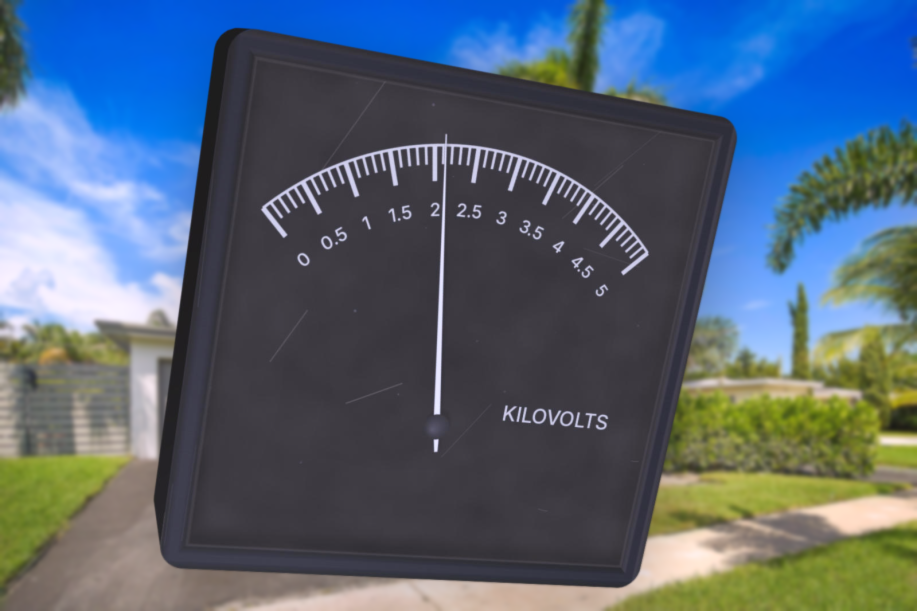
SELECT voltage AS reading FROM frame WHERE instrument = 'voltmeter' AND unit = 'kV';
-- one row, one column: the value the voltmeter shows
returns 2.1 kV
